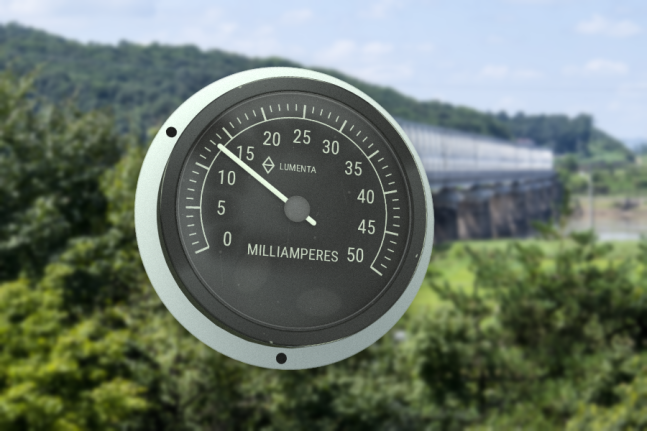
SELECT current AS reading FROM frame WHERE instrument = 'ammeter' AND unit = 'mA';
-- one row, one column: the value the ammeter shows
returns 13 mA
